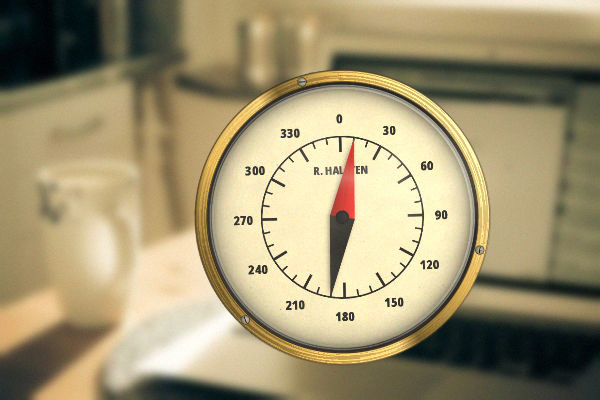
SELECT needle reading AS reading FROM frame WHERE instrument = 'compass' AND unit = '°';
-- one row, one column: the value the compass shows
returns 10 °
